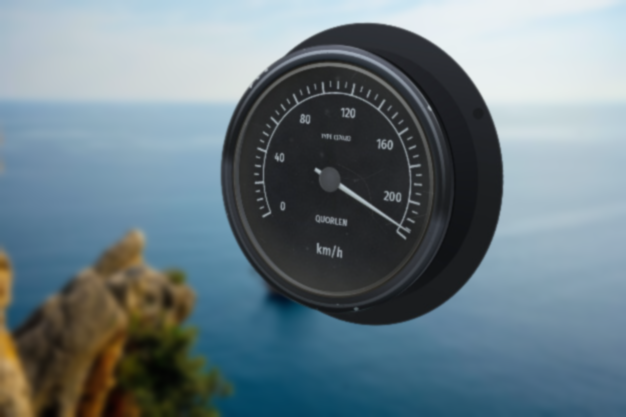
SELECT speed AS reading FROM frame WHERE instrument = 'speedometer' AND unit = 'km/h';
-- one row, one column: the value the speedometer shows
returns 215 km/h
